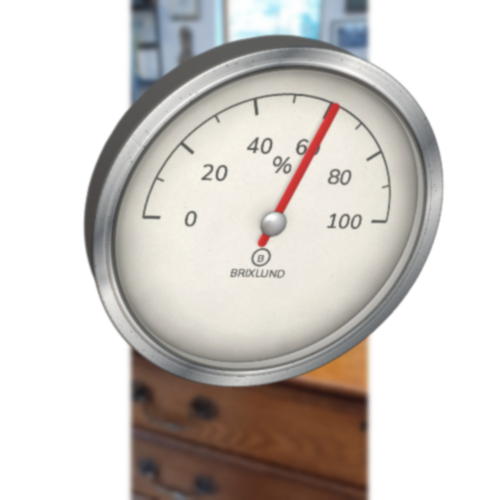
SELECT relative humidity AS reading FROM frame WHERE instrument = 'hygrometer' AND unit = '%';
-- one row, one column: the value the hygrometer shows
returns 60 %
